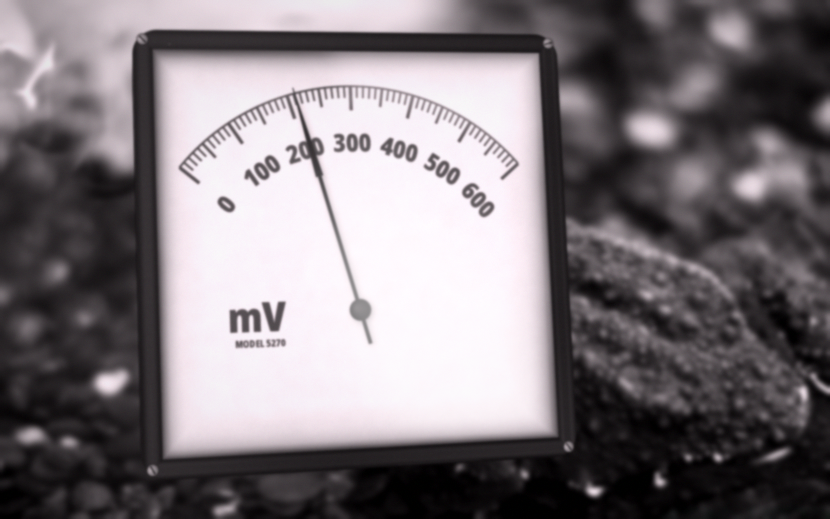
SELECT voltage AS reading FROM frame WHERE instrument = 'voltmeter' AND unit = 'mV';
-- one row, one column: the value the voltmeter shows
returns 210 mV
